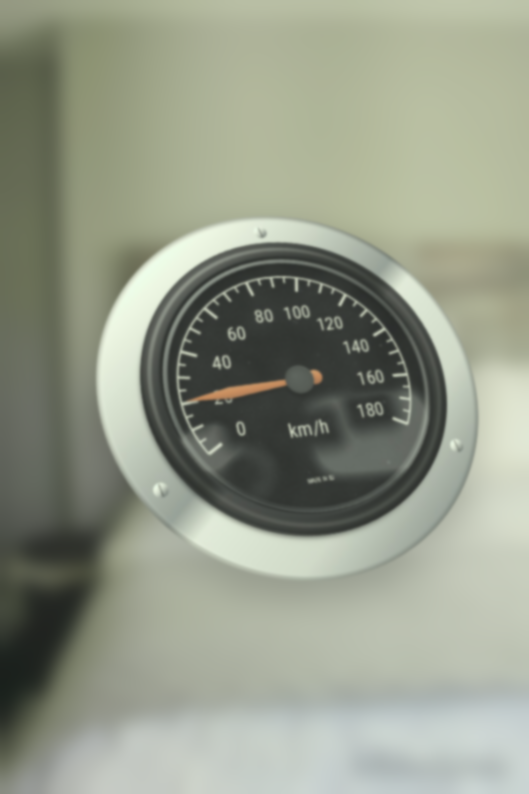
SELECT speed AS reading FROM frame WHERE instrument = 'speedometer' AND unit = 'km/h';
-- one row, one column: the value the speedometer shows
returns 20 km/h
